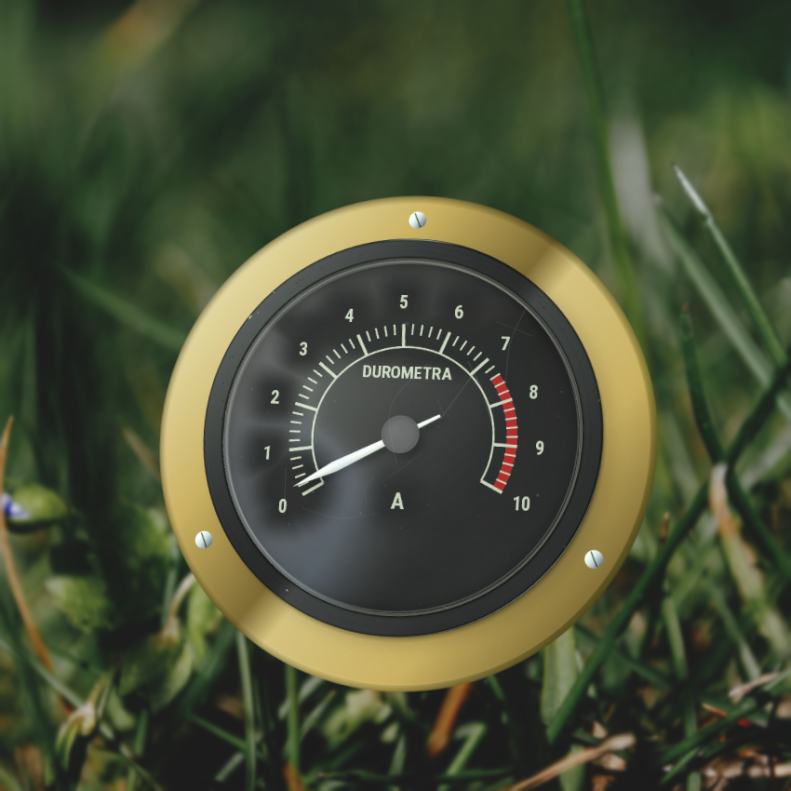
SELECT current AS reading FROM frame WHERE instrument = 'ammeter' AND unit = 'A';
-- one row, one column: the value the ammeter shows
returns 0.2 A
